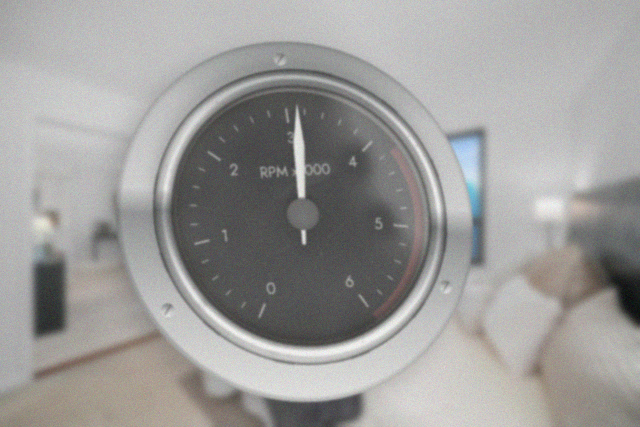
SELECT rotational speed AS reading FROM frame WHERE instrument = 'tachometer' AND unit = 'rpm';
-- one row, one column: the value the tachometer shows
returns 3100 rpm
